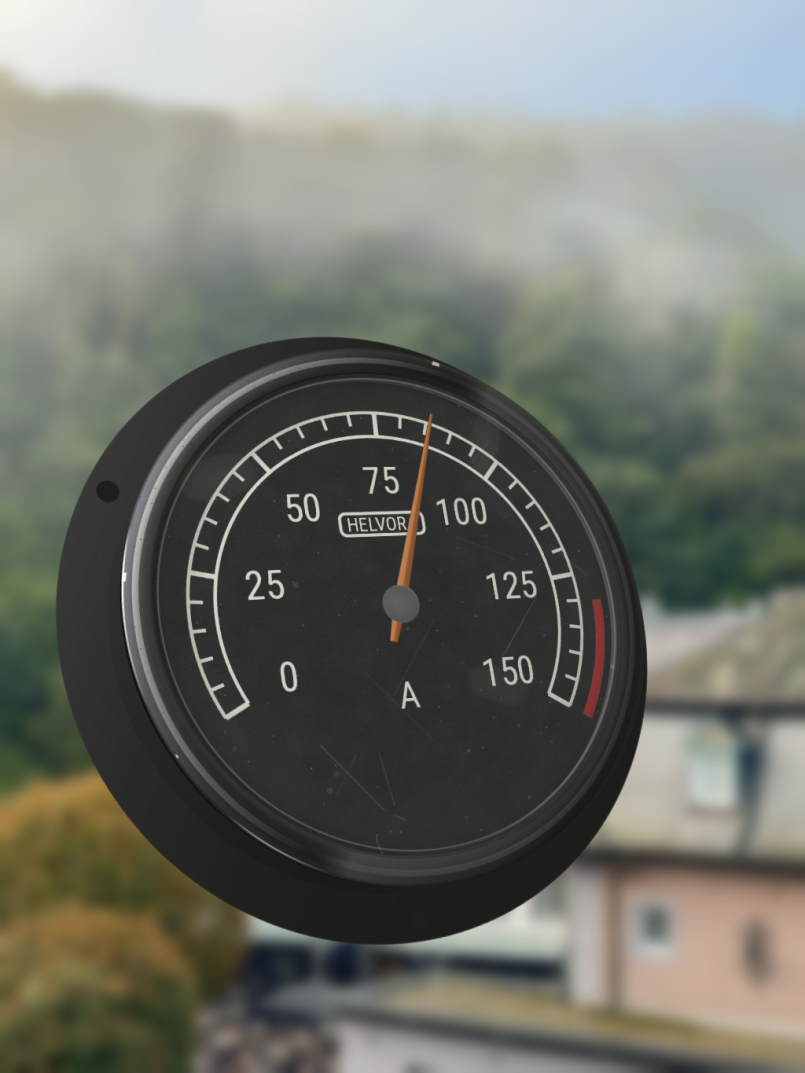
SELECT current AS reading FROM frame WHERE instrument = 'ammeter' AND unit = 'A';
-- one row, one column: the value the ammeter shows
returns 85 A
